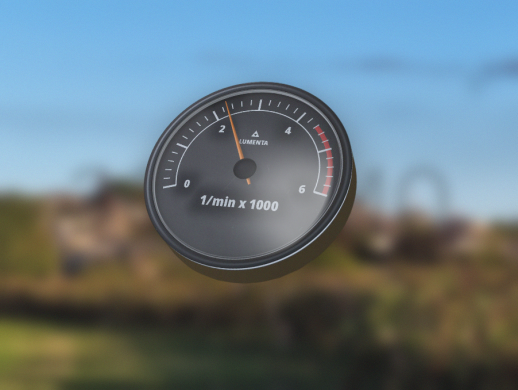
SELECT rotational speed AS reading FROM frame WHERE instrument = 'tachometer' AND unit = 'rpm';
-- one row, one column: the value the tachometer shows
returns 2300 rpm
